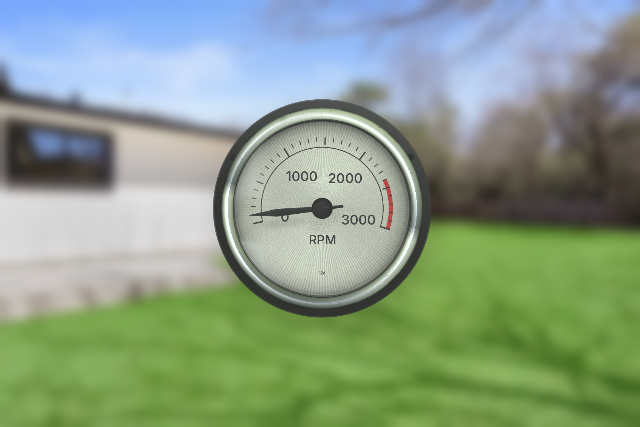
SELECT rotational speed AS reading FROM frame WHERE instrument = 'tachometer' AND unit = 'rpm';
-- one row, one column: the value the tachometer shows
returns 100 rpm
